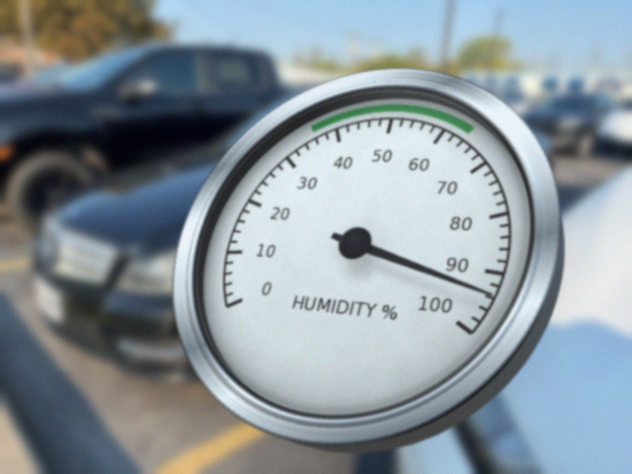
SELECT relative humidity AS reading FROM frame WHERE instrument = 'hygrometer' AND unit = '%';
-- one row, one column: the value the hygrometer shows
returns 94 %
